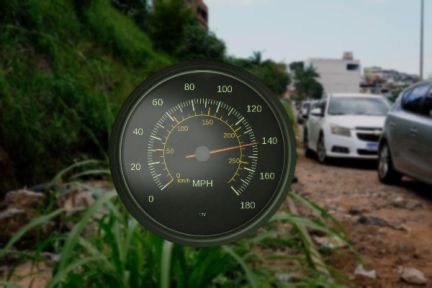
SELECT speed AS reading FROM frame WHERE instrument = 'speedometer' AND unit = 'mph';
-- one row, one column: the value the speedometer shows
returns 140 mph
